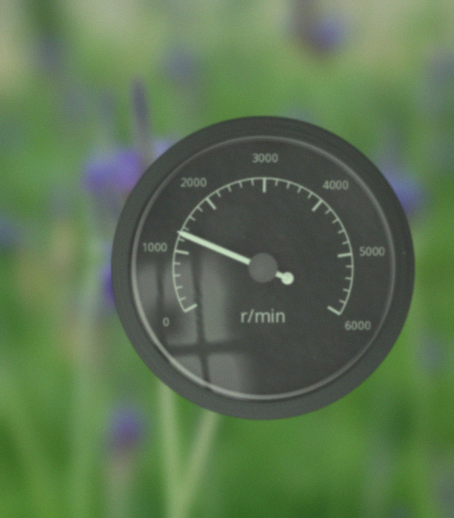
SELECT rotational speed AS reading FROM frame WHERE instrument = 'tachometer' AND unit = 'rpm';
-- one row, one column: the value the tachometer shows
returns 1300 rpm
